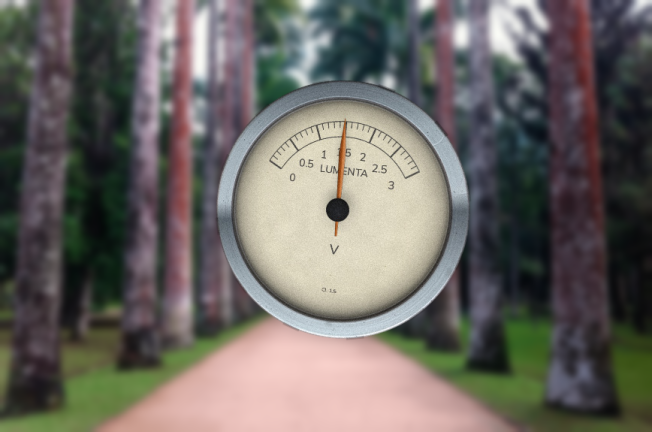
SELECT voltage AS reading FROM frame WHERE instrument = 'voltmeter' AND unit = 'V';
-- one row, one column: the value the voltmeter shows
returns 1.5 V
